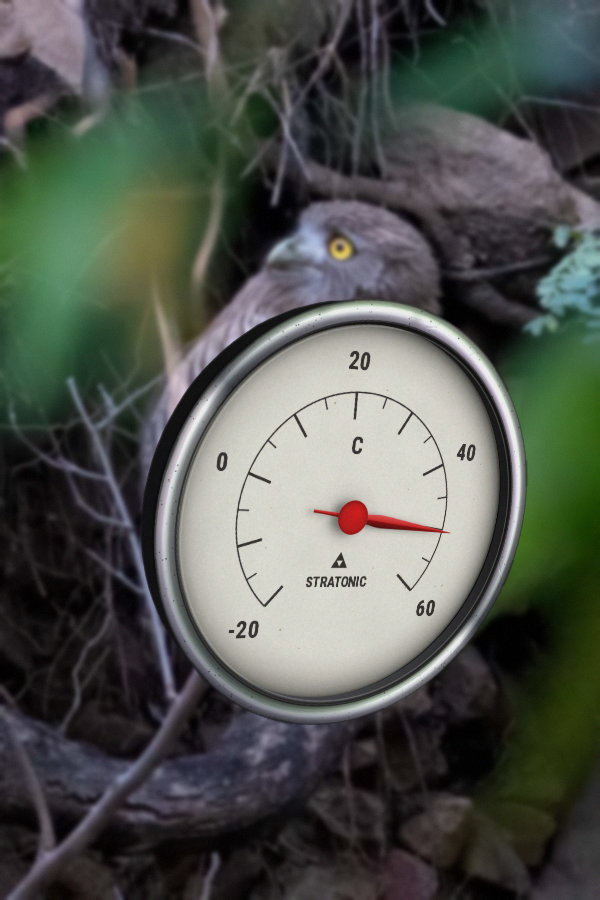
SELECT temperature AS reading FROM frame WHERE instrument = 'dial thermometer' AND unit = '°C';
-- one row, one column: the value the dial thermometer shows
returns 50 °C
